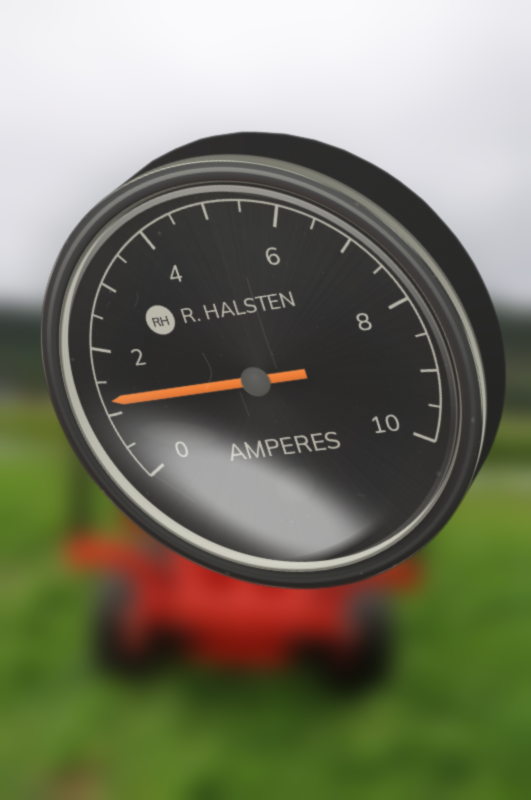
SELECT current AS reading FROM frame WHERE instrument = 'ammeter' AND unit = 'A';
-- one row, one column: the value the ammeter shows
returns 1.25 A
